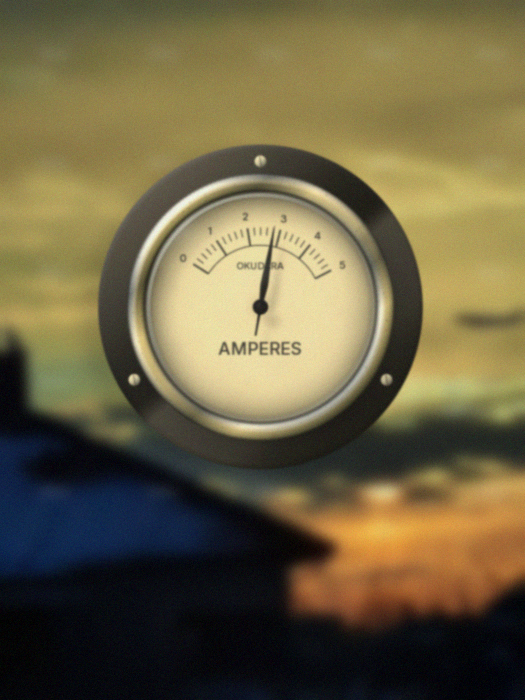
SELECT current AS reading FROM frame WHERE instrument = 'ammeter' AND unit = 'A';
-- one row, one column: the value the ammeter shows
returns 2.8 A
